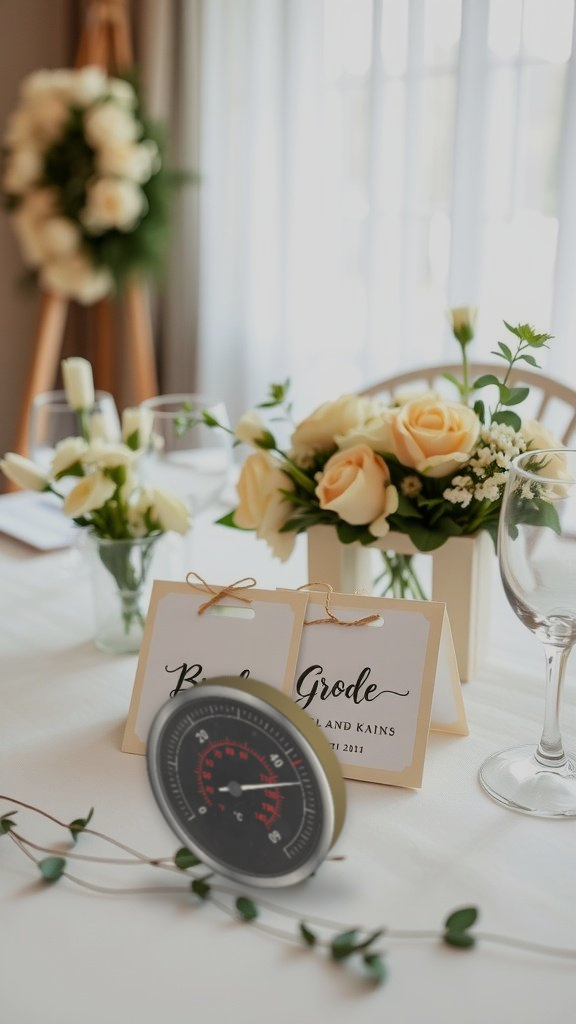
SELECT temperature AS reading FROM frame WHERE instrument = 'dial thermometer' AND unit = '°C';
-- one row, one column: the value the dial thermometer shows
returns 45 °C
